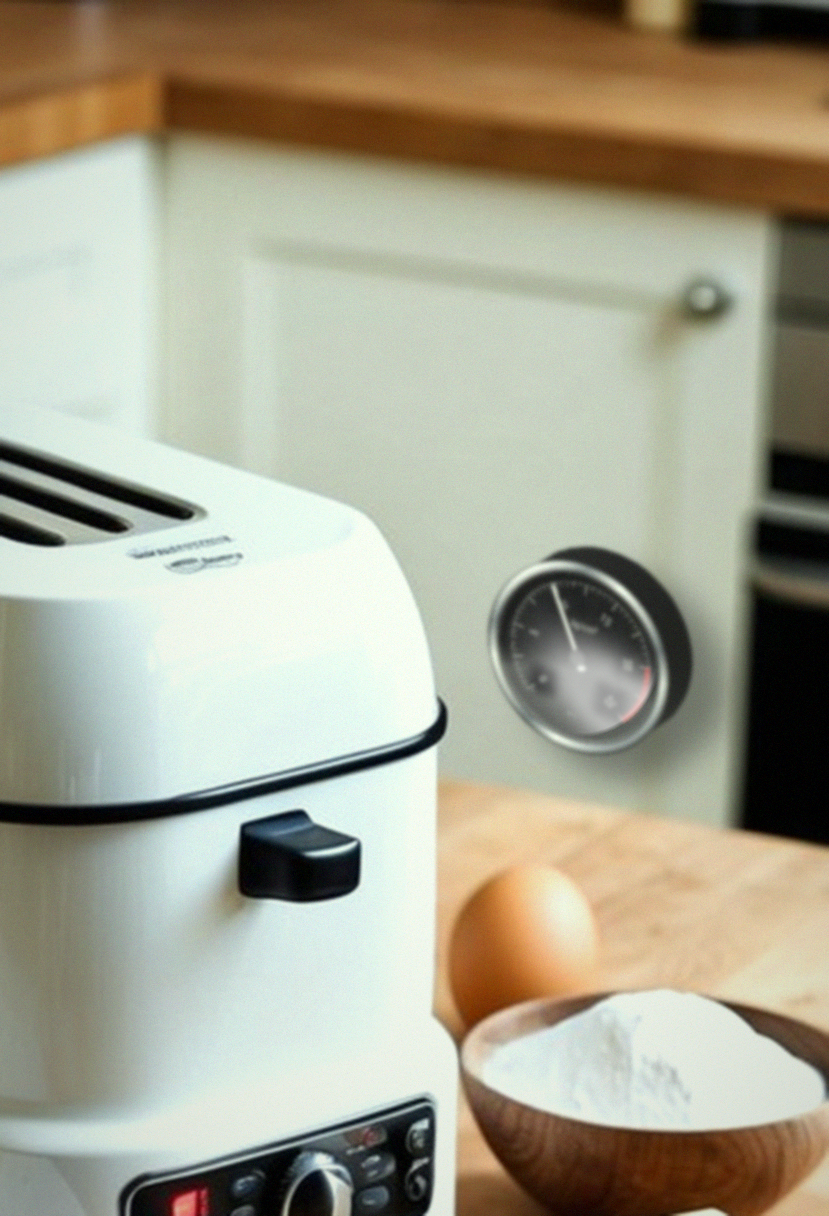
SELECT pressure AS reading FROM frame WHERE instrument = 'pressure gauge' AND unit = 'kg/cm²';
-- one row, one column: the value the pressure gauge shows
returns 10 kg/cm²
